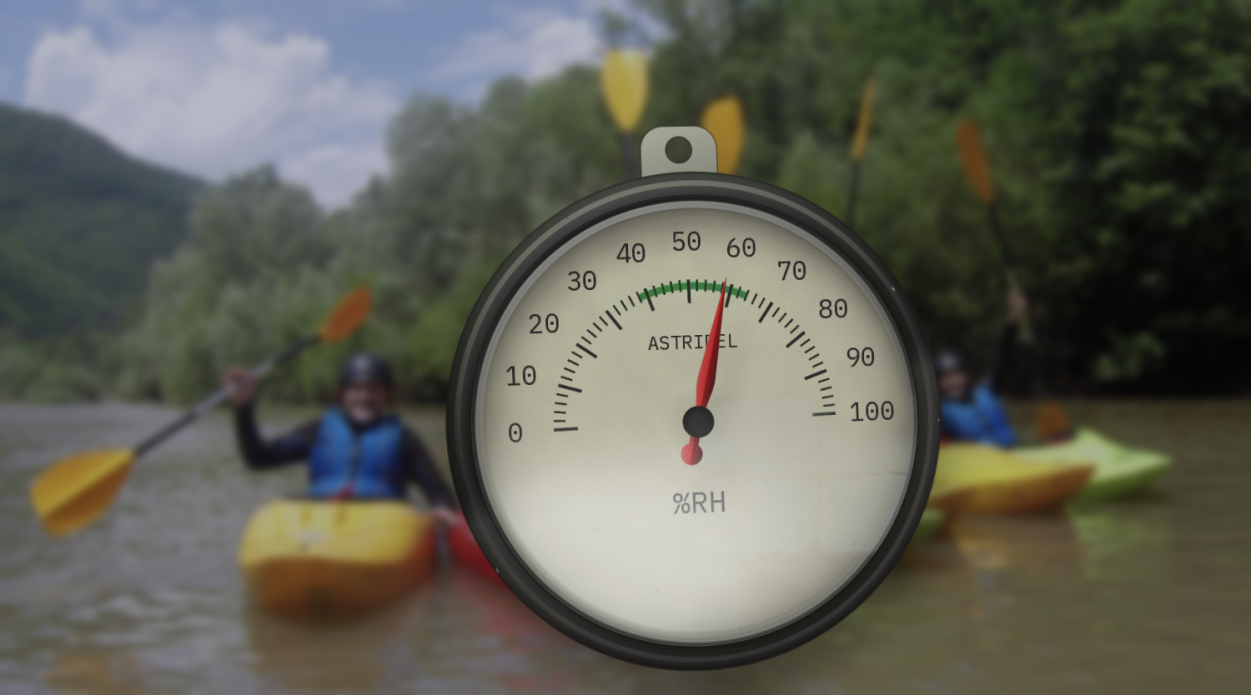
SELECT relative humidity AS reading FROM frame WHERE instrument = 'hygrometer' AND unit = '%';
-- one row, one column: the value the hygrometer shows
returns 58 %
